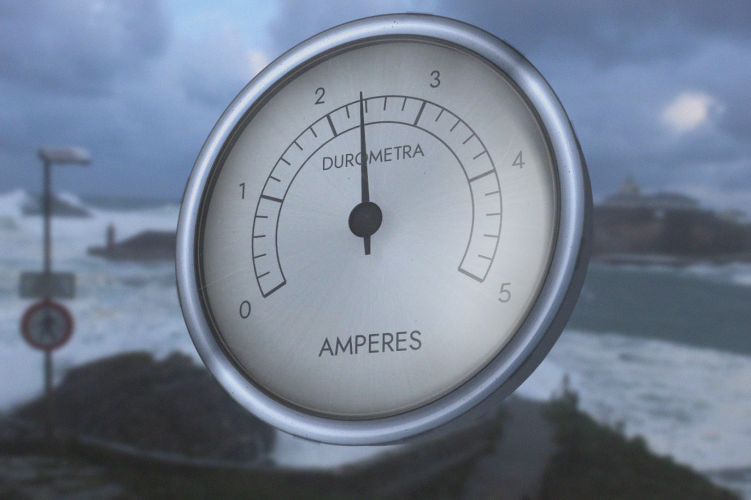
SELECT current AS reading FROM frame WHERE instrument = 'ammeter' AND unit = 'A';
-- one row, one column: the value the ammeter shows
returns 2.4 A
